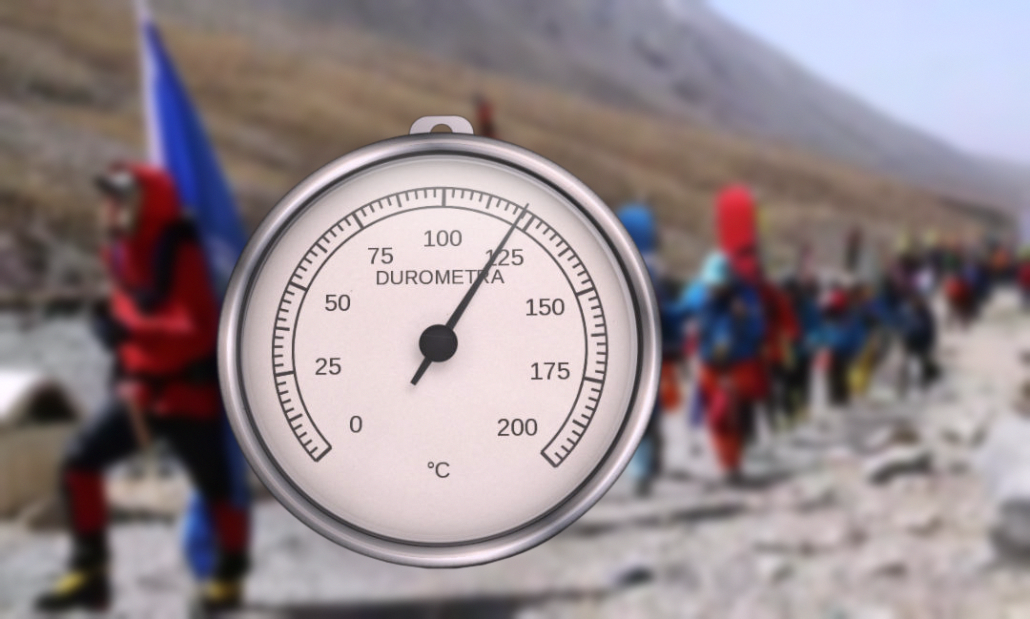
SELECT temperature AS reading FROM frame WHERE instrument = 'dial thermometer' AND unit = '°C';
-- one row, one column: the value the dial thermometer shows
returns 122.5 °C
